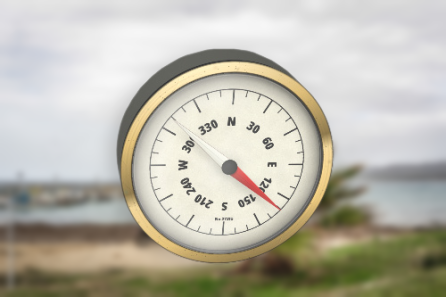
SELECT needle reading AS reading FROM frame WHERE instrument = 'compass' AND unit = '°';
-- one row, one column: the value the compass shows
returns 130 °
